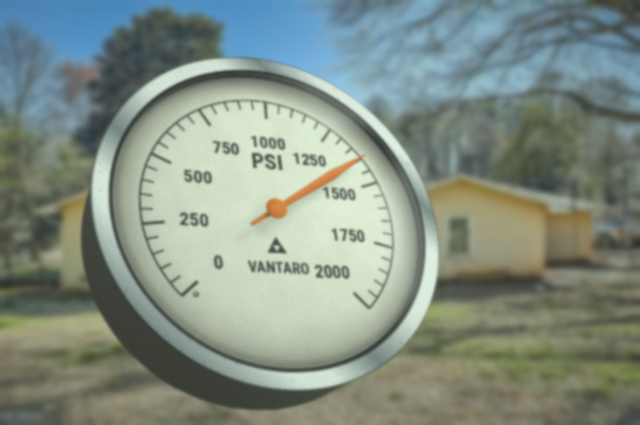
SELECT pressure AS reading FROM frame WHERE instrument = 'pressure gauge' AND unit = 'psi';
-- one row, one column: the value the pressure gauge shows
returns 1400 psi
